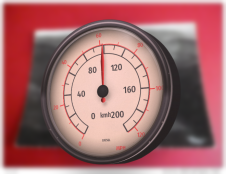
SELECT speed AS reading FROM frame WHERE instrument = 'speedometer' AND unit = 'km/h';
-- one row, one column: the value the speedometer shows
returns 100 km/h
